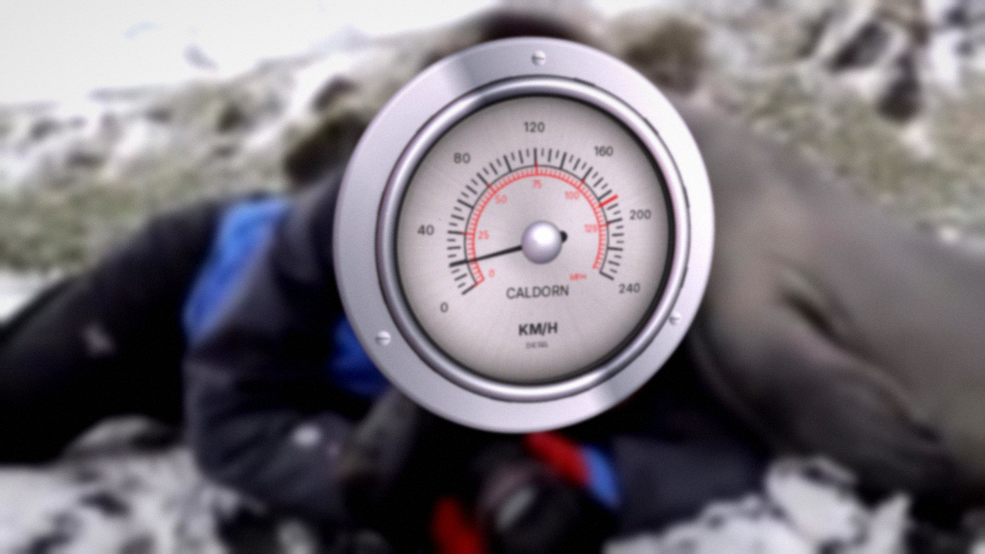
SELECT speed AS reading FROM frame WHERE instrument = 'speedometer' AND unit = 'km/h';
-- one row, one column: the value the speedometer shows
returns 20 km/h
